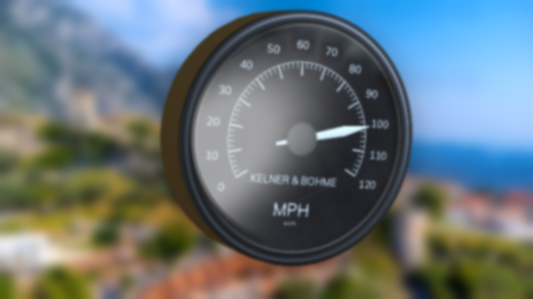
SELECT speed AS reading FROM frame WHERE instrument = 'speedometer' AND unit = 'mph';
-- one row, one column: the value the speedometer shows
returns 100 mph
